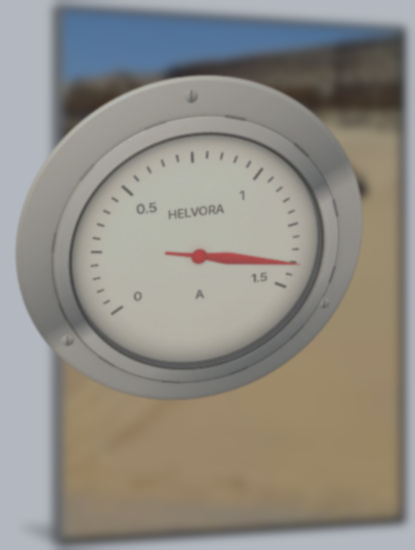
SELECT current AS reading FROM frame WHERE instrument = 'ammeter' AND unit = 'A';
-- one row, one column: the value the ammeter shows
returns 1.4 A
